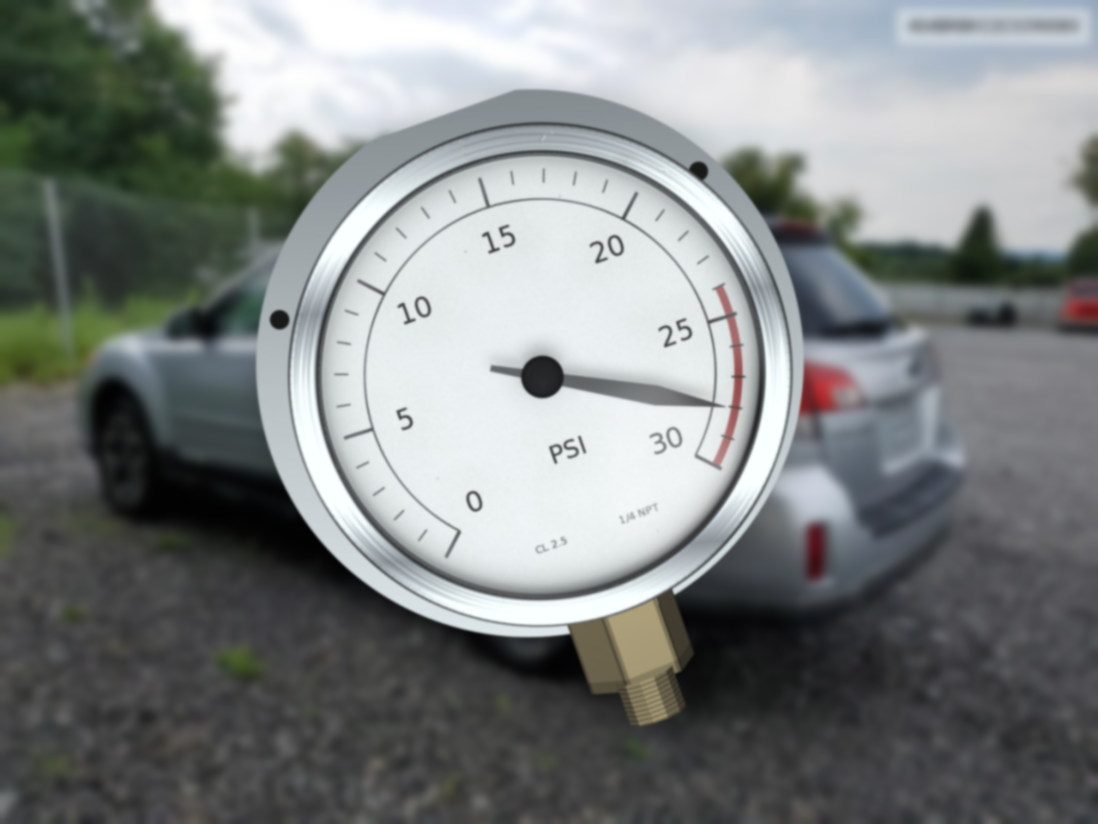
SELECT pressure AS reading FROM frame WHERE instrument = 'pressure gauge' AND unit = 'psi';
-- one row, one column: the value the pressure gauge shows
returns 28 psi
